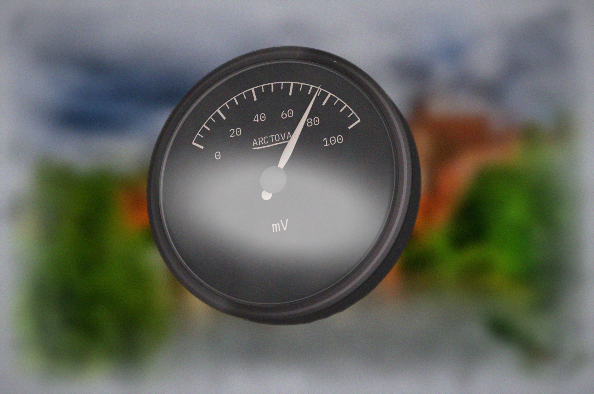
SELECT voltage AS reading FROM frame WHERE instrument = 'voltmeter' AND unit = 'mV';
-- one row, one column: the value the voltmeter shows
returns 75 mV
